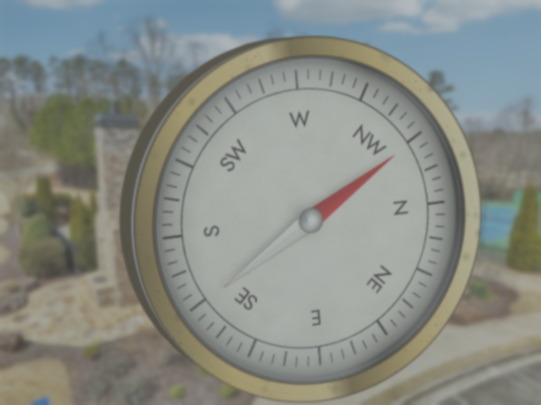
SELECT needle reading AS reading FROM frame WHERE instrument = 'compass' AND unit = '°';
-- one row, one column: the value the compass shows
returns 330 °
